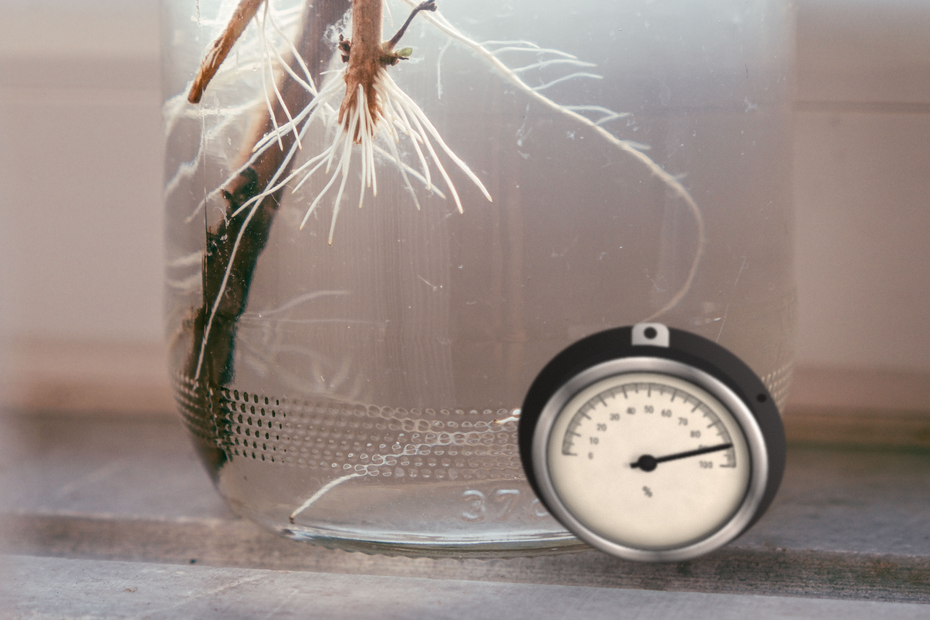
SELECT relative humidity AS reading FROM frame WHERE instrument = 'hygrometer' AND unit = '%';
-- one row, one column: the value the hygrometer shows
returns 90 %
